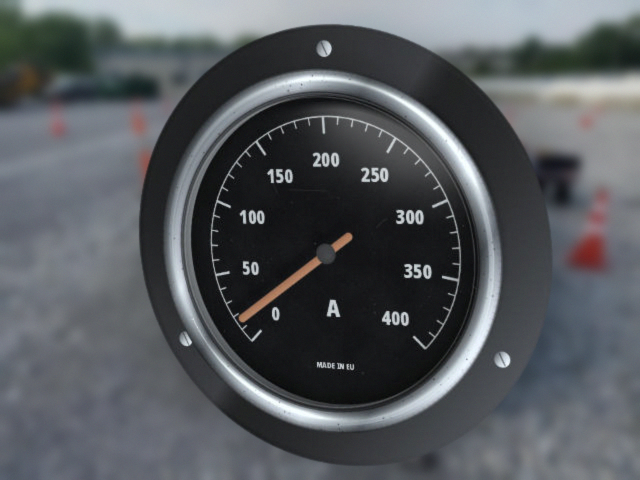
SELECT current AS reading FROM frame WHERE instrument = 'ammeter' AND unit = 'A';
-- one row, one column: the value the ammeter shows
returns 15 A
